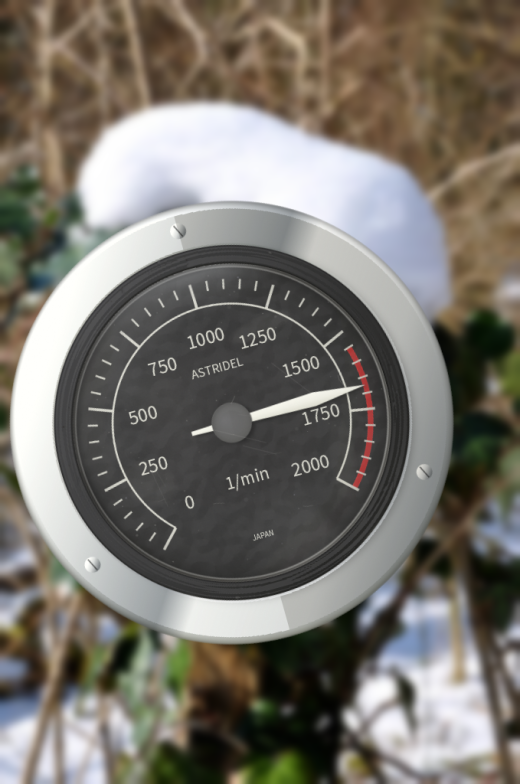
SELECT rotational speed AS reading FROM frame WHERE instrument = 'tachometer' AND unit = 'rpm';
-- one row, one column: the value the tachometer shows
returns 1675 rpm
